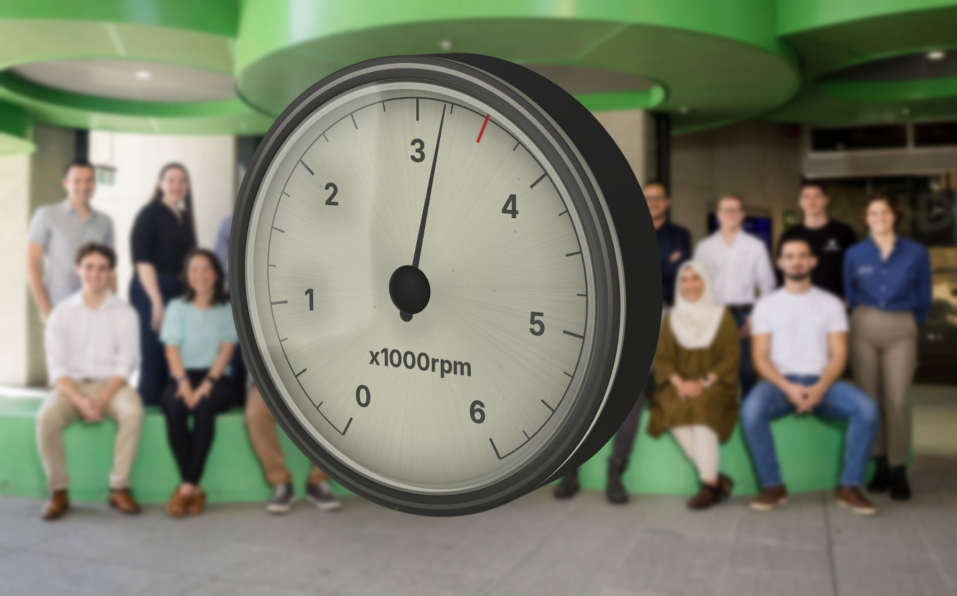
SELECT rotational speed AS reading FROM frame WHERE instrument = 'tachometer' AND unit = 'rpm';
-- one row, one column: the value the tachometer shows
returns 3250 rpm
